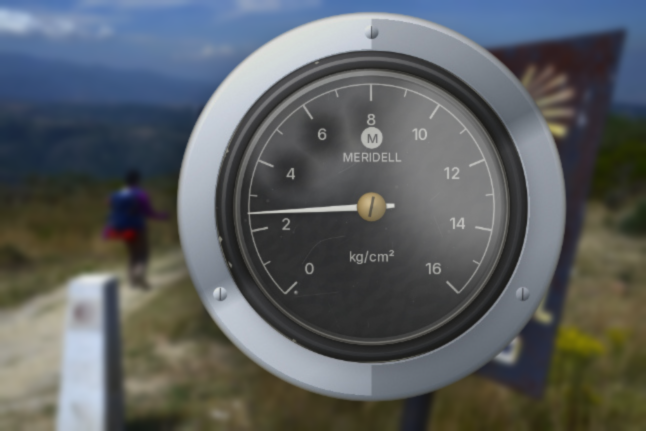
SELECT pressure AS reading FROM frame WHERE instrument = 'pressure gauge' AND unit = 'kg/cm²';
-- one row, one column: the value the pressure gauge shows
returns 2.5 kg/cm²
